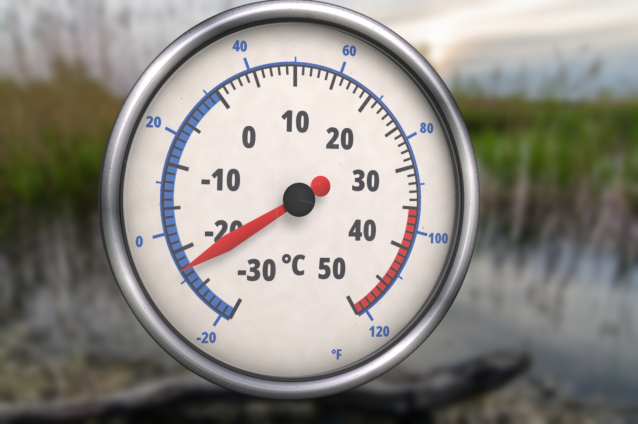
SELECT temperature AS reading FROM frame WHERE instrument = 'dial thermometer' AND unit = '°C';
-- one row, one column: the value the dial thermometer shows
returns -22 °C
